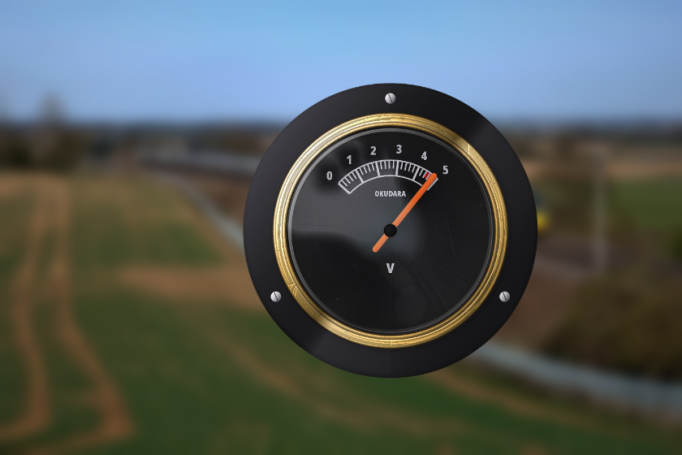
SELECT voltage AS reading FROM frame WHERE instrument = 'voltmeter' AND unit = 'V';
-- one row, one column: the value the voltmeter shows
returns 4.8 V
